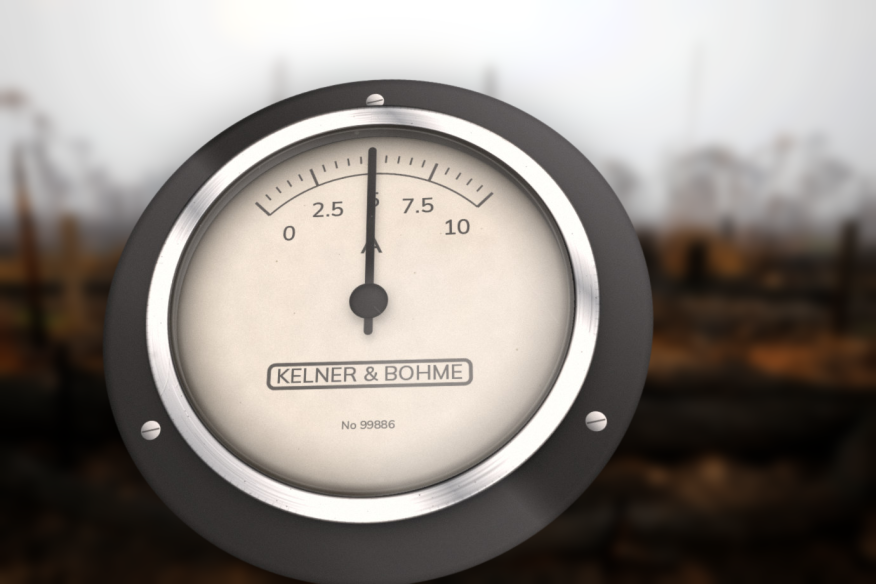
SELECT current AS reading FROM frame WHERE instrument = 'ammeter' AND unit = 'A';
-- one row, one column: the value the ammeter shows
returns 5 A
